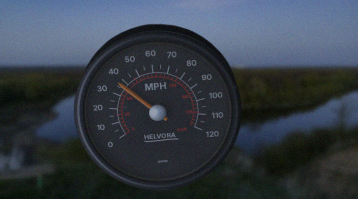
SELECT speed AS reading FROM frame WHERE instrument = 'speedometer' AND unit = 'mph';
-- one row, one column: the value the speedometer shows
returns 37.5 mph
